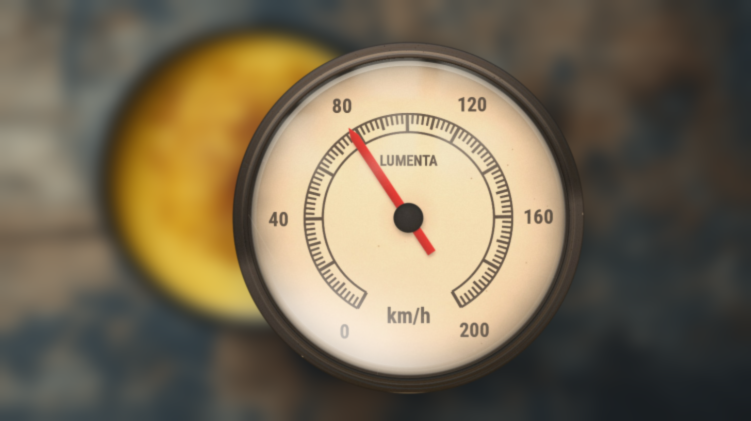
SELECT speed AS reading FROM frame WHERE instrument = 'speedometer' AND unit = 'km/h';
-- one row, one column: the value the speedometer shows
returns 78 km/h
